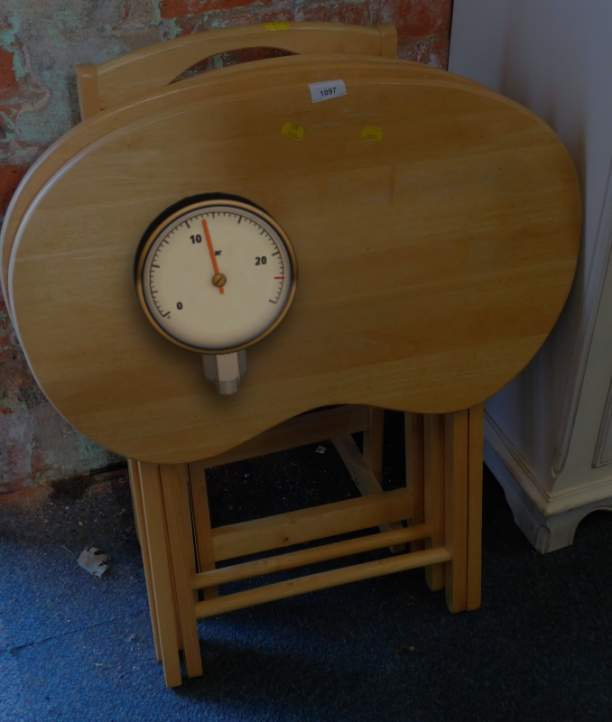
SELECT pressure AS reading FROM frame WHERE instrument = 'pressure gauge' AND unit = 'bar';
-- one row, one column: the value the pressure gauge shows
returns 11.5 bar
